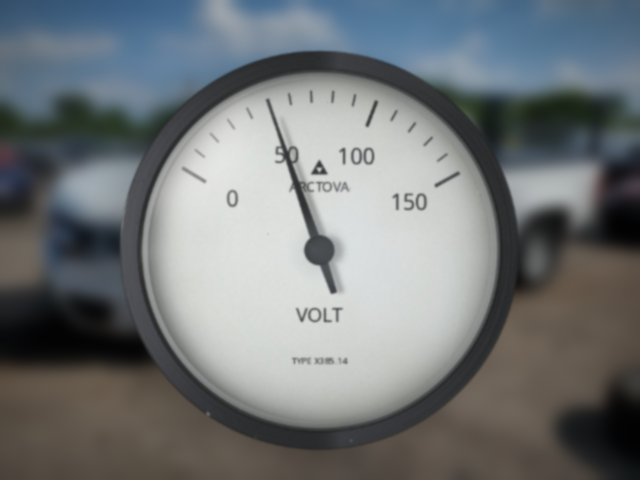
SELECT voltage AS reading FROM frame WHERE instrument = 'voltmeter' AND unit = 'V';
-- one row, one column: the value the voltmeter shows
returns 50 V
